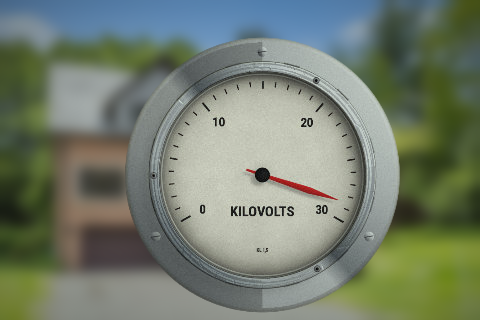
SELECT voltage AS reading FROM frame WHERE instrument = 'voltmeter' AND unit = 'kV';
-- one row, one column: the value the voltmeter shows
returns 28.5 kV
